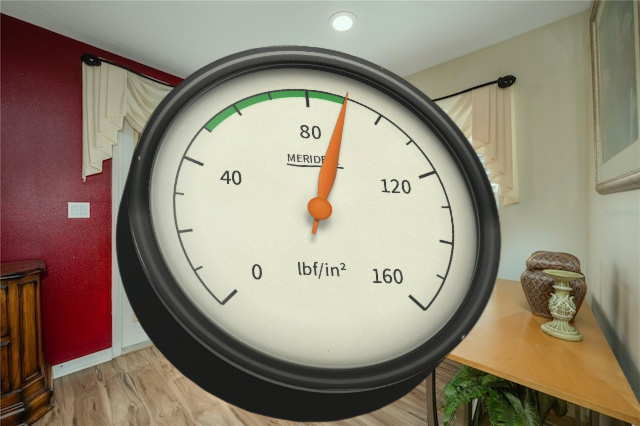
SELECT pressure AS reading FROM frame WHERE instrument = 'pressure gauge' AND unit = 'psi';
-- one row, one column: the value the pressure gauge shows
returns 90 psi
